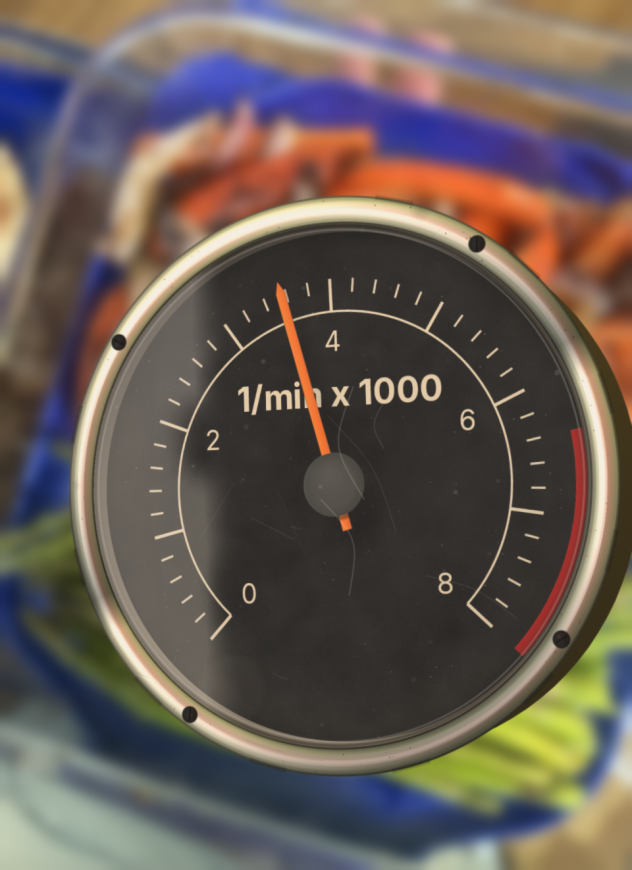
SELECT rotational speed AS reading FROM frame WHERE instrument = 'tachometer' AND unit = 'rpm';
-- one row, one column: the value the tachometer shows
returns 3600 rpm
